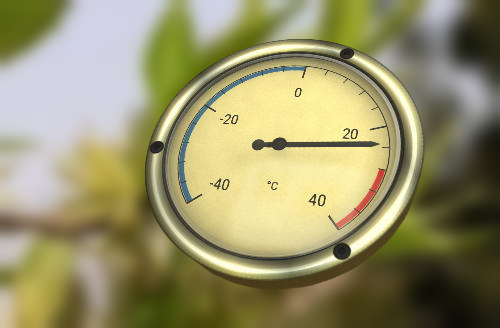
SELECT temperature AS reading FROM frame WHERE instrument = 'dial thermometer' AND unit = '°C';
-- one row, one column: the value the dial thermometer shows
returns 24 °C
